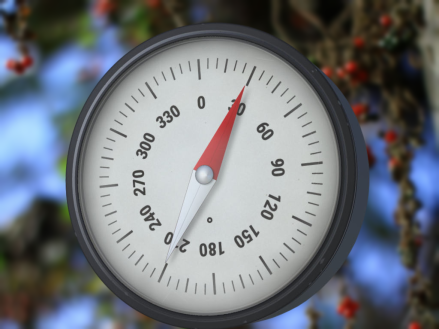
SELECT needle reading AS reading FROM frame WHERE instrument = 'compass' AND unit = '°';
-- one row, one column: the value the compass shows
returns 30 °
